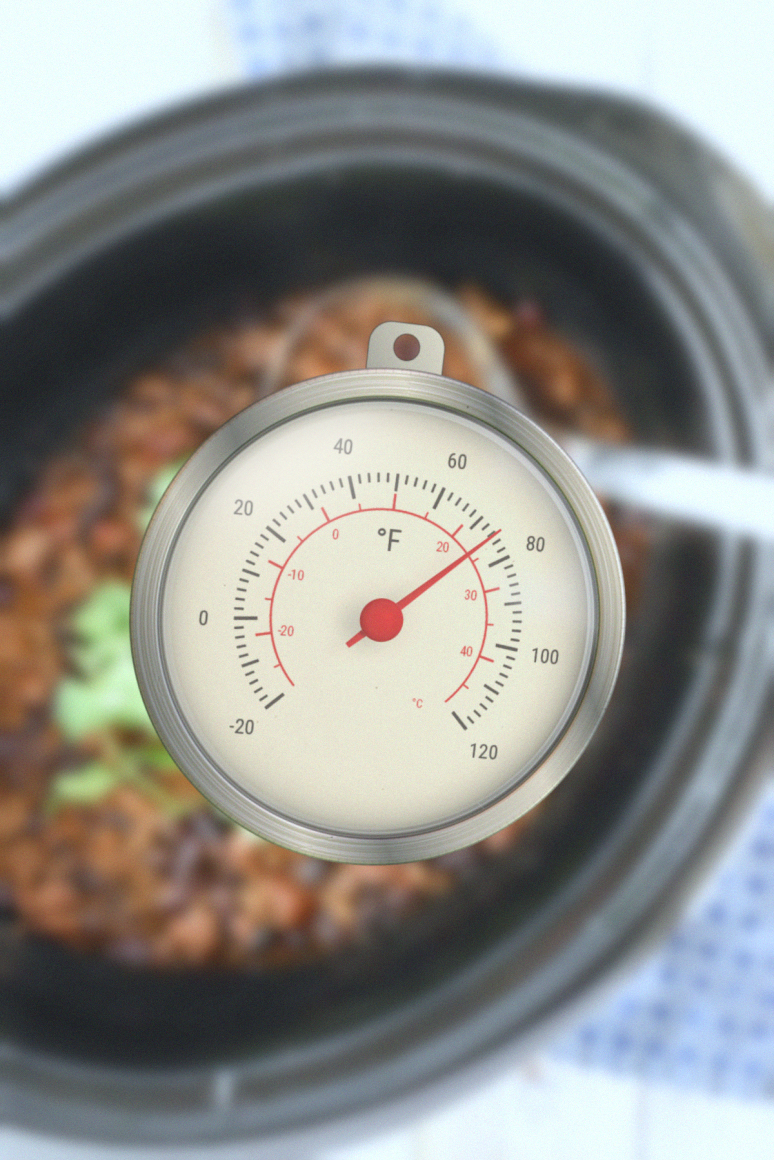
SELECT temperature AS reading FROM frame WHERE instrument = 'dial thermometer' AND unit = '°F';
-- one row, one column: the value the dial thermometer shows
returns 74 °F
